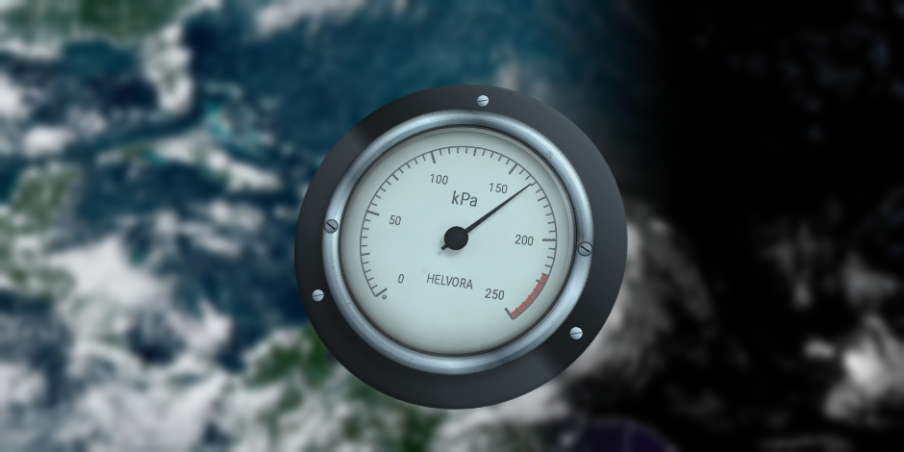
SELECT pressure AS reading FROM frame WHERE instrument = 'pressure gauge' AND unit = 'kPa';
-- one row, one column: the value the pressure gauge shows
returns 165 kPa
